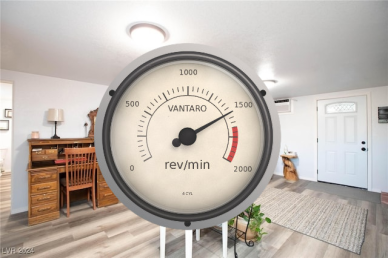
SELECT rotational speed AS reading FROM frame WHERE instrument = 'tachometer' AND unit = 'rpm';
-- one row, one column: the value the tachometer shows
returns 1500 rpm
